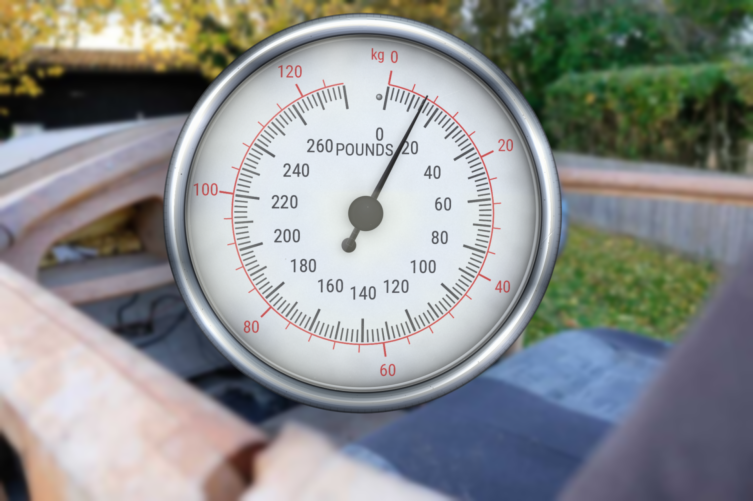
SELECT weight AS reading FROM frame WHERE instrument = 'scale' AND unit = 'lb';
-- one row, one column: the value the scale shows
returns 14 lb
